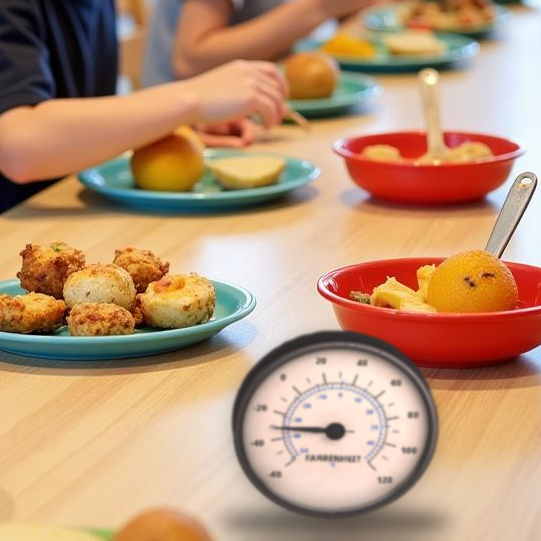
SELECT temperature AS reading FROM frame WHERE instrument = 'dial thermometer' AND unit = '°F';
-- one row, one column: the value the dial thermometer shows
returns -30 °F
